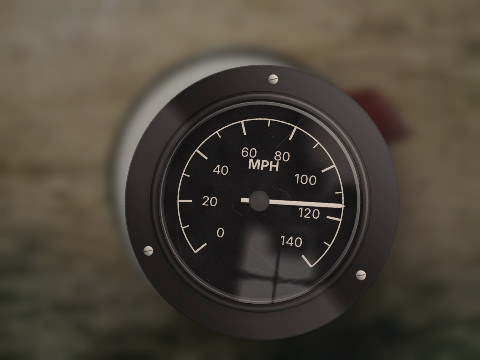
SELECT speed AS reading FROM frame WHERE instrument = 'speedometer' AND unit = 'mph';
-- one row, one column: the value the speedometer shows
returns 115 mph
